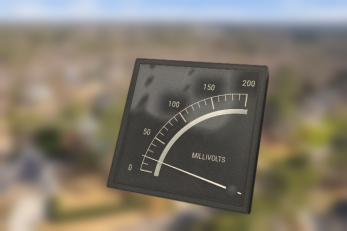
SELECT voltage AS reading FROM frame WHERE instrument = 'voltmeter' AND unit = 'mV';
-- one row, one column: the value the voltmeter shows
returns 20 mV
